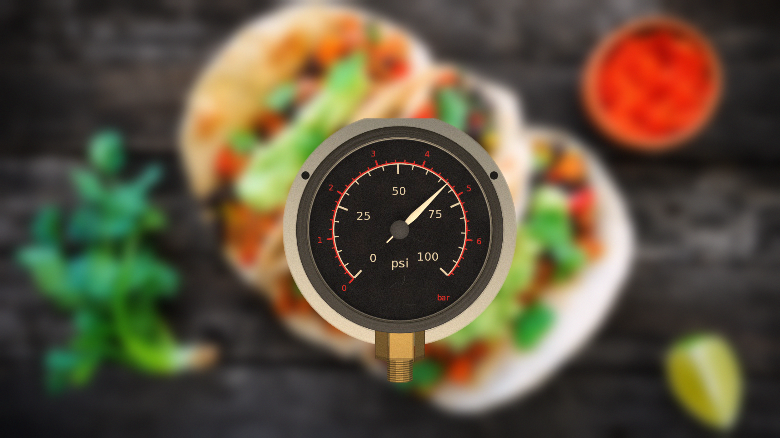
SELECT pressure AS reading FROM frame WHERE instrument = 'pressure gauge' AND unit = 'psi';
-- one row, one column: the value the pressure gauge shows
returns 67.5 psi
